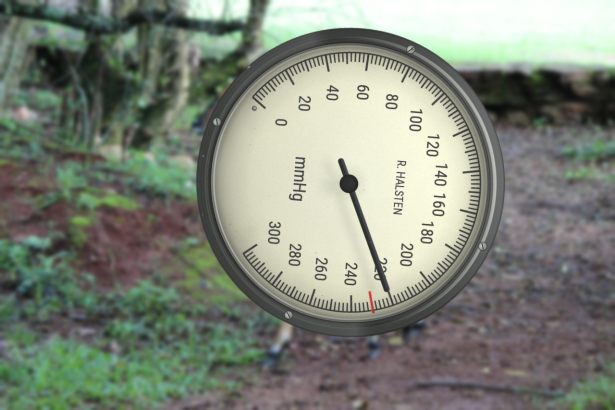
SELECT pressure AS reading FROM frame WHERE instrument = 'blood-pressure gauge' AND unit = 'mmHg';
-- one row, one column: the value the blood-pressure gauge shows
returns 220 mmHg
